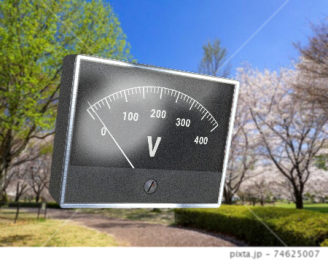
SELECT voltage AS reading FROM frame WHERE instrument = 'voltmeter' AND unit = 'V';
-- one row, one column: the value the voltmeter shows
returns 10 V
